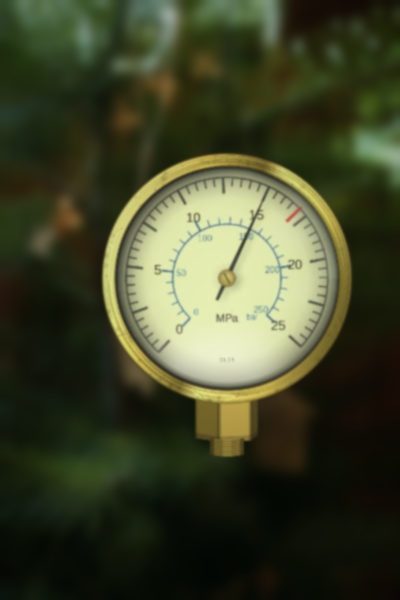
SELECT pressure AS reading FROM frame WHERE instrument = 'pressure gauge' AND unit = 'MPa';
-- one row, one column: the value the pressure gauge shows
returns 15 MPa
